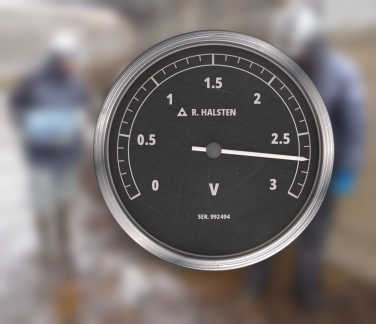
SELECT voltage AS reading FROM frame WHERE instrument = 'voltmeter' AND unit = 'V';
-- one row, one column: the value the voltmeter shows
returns 2.7 V
